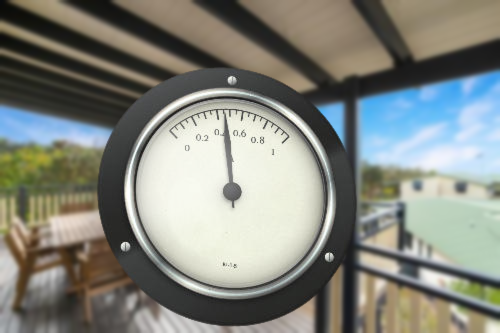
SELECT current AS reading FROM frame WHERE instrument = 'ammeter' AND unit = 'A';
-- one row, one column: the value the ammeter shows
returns 0.45 A
